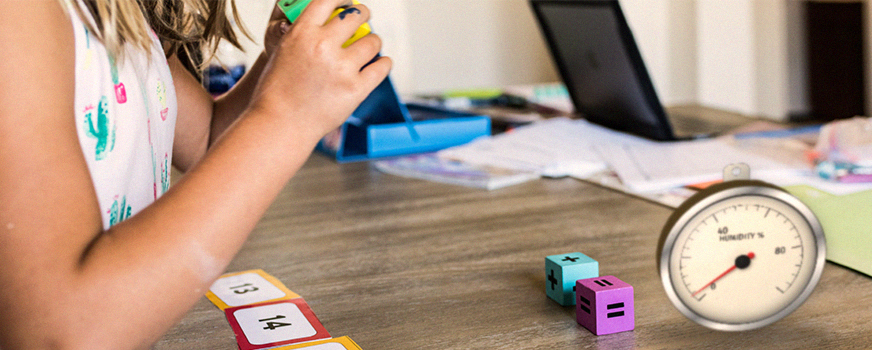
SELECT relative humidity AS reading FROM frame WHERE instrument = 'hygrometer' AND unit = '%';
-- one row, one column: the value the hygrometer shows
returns 4 %
